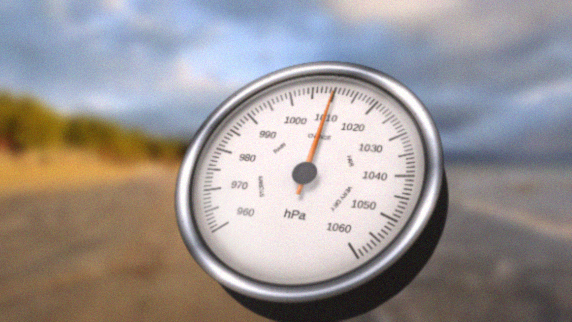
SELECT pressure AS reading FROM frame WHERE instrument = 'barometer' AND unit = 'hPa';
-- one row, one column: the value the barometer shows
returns 1010 hPa
